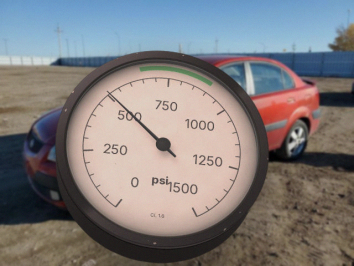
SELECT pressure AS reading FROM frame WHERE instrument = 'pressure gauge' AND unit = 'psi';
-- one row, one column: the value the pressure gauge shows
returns 500 psi
